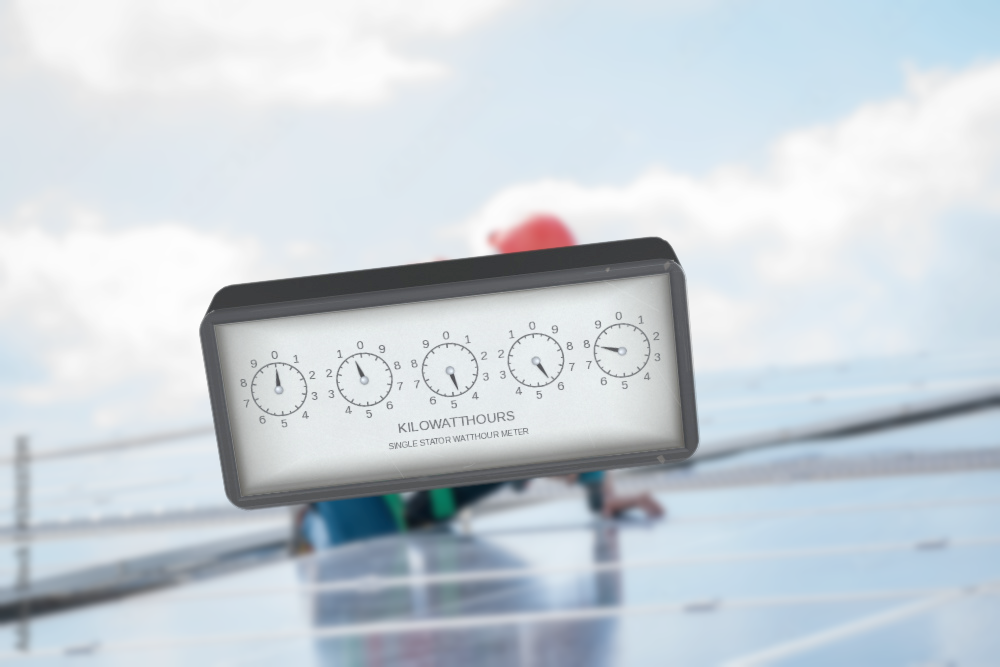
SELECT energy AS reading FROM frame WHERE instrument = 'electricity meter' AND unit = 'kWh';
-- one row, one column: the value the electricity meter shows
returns 458 kWh
